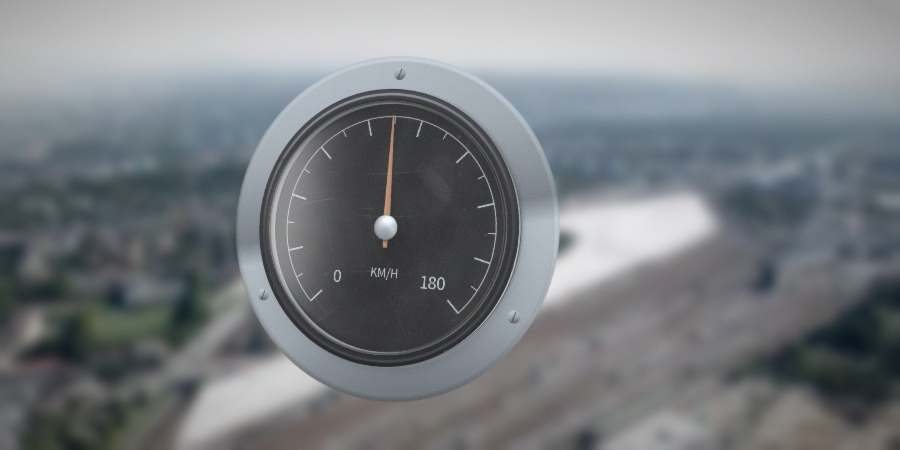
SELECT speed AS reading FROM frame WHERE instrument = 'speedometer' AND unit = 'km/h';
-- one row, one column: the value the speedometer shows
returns 90 km/h
